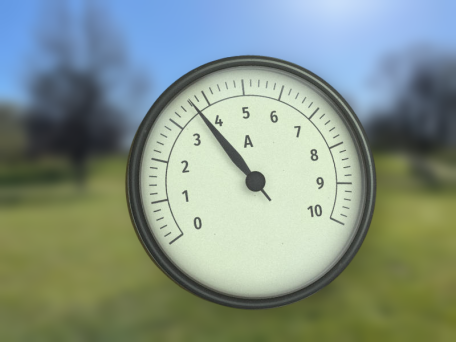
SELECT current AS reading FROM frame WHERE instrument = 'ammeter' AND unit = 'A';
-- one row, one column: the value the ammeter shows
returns 3.6 A
